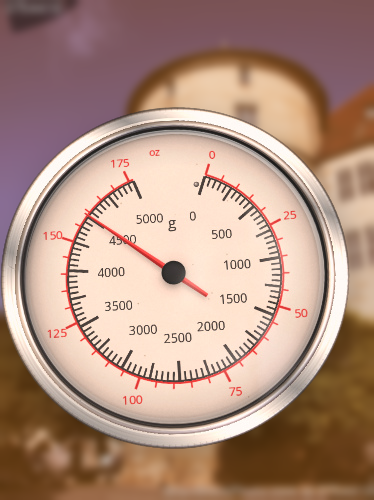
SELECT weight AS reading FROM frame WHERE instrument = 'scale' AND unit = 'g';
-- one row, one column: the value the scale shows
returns 4500 g
